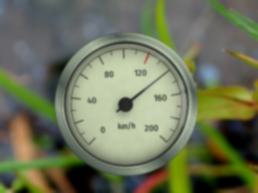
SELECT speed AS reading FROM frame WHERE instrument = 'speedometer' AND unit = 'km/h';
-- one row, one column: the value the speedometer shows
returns 140 km/h
